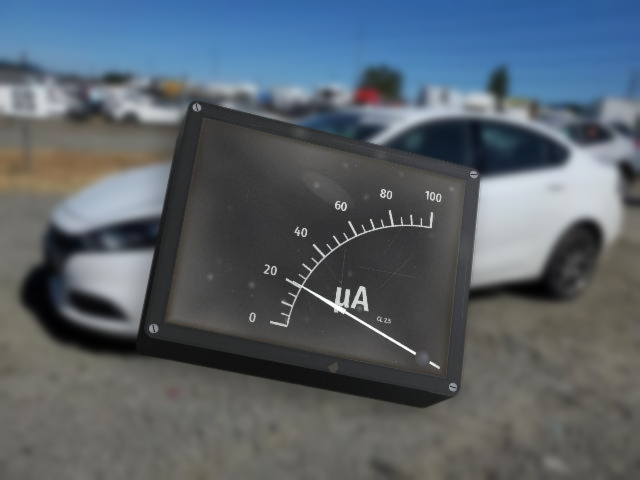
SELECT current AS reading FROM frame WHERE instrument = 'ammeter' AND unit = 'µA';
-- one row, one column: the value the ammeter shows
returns 20 µA
